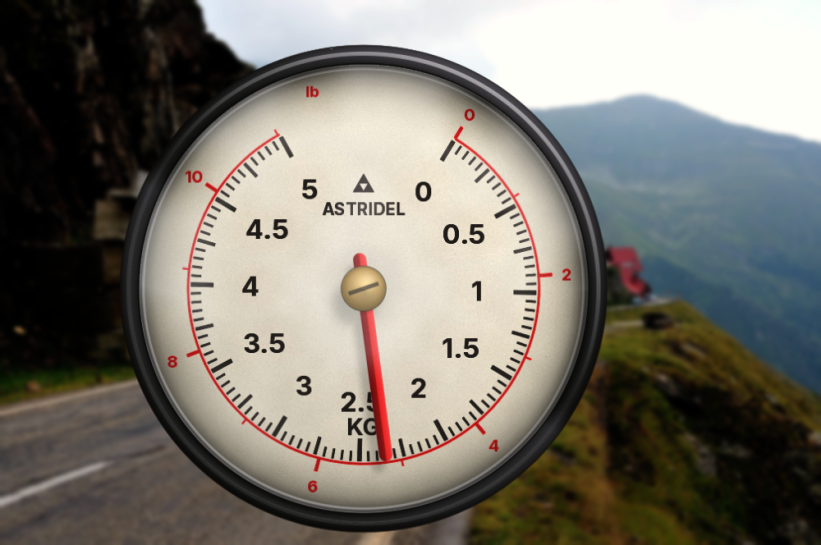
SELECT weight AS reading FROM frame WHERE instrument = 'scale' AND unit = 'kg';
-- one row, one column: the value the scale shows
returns 2.35 kg
